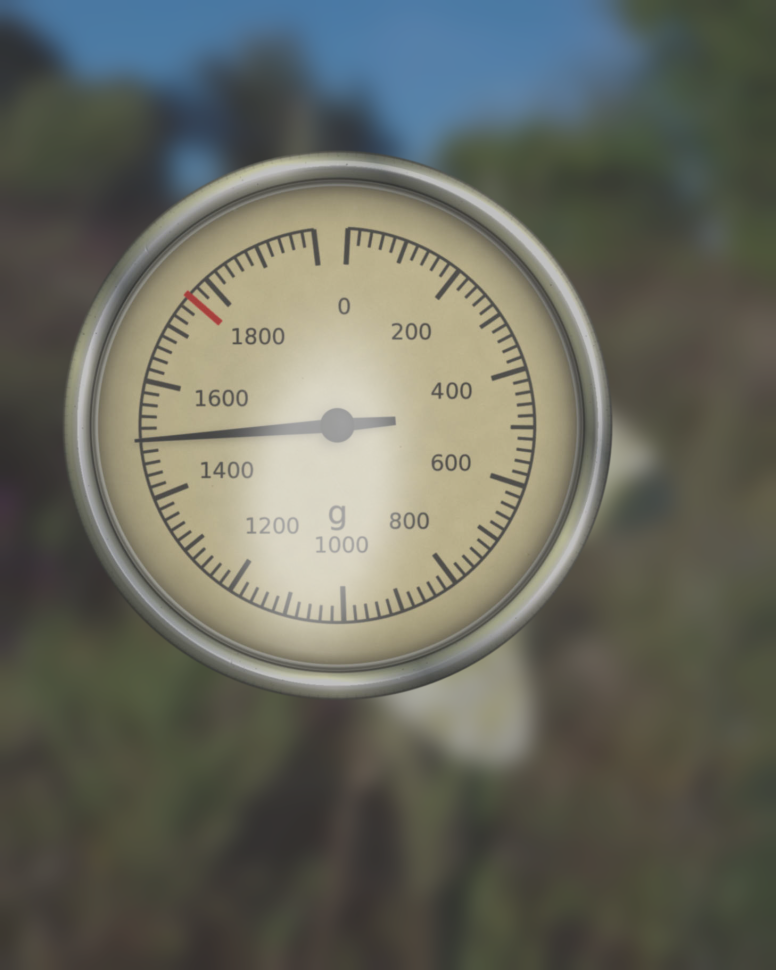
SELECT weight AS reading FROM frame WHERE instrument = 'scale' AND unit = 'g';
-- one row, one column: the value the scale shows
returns 1500 g
